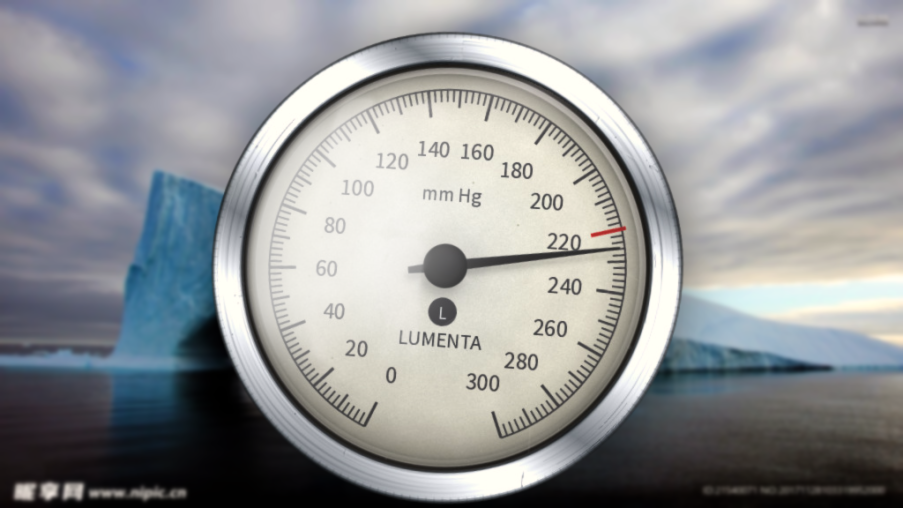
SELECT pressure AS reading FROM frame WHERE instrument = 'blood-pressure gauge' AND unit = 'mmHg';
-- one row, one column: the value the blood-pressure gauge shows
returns 226 mmHg
